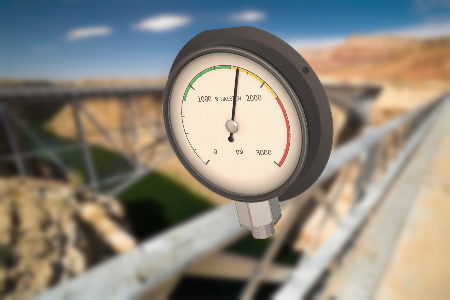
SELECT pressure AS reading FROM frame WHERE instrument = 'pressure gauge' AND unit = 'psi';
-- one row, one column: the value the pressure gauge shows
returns 1700 psi
